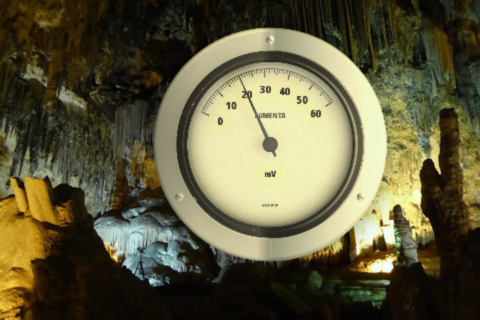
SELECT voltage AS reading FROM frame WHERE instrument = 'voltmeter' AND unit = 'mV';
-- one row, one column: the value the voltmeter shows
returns 20 mV
